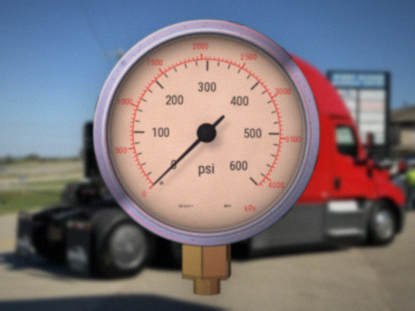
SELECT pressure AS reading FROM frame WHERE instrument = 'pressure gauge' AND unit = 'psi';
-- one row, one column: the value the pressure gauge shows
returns 0 psi
